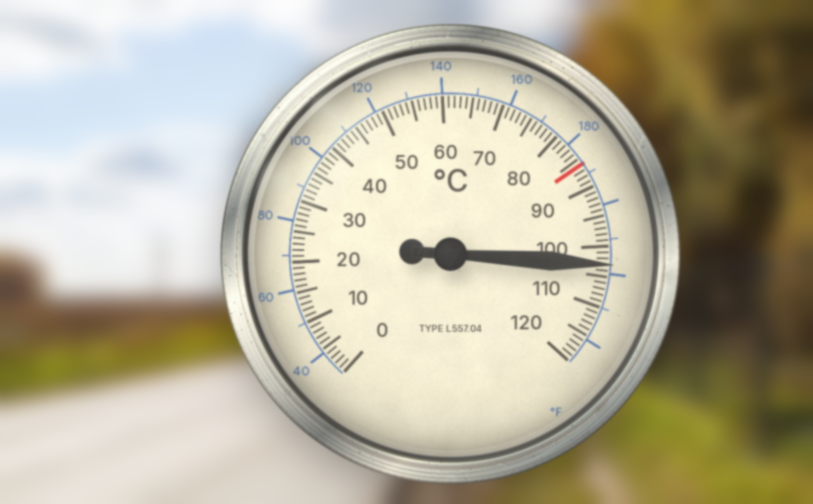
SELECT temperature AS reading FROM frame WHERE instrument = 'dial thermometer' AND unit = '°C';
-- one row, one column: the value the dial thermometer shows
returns 103 °C
